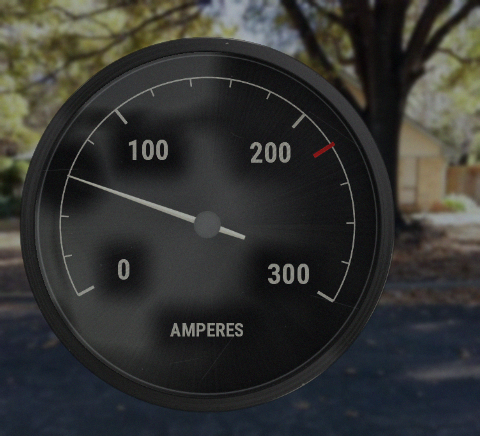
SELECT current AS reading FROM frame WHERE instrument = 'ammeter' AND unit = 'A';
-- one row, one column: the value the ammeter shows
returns 60 A
